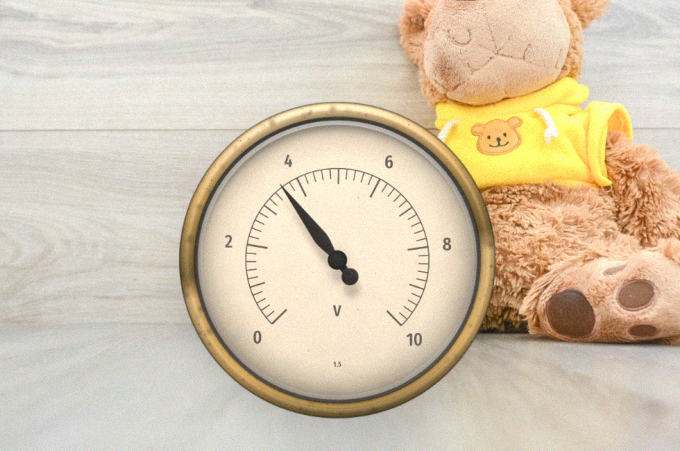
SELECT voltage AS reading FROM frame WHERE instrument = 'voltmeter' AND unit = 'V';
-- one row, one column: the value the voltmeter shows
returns 3.6 V
